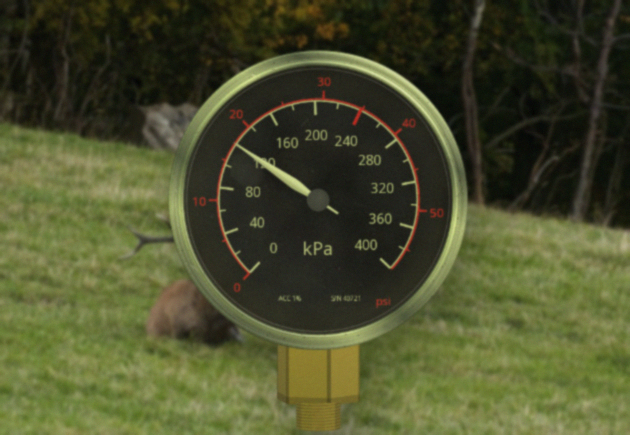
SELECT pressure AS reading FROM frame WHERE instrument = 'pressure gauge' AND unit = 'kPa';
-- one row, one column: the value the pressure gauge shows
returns 120 kPa
